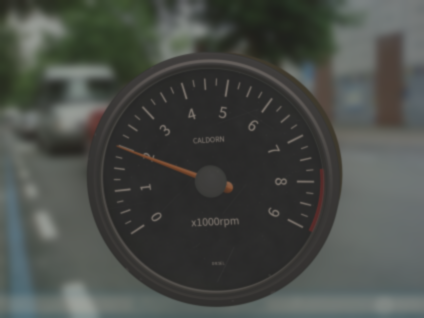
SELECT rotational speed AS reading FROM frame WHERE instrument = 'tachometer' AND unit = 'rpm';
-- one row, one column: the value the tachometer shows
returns 2000 rpm
